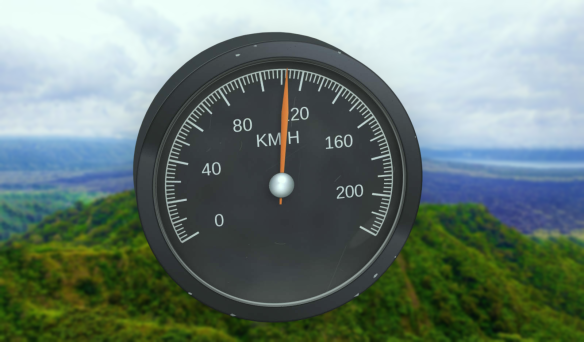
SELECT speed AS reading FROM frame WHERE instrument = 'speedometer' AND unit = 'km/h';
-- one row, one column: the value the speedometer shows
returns 112 km/h
